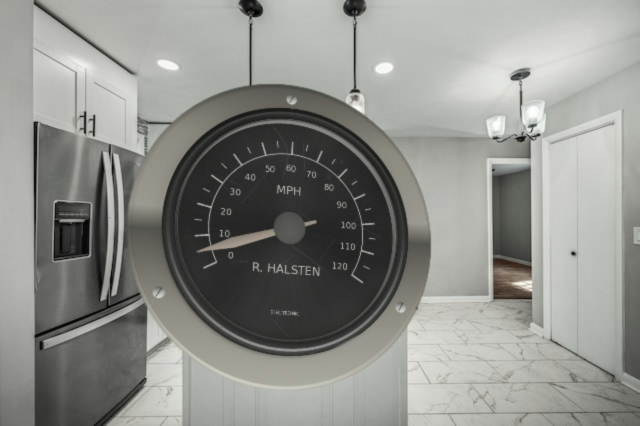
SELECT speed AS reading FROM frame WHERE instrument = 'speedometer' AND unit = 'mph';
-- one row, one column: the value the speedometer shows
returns 5 mph
